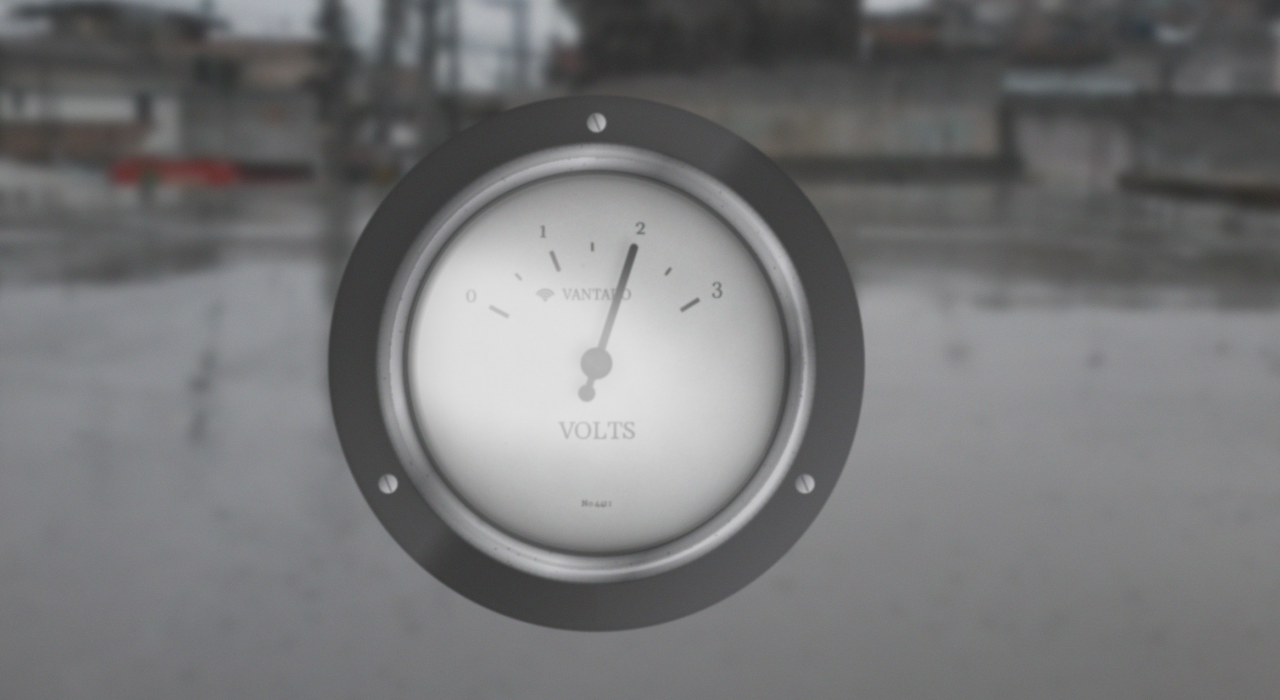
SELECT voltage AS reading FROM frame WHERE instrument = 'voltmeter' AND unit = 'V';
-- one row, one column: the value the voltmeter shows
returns 2 V
